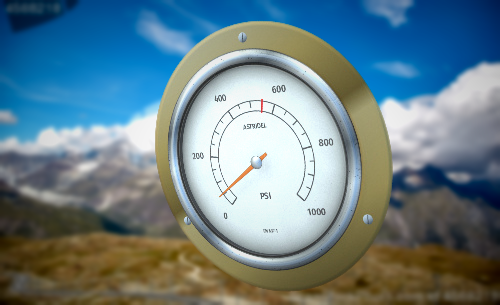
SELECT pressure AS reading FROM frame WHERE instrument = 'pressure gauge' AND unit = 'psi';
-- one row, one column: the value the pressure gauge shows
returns 50 psi
